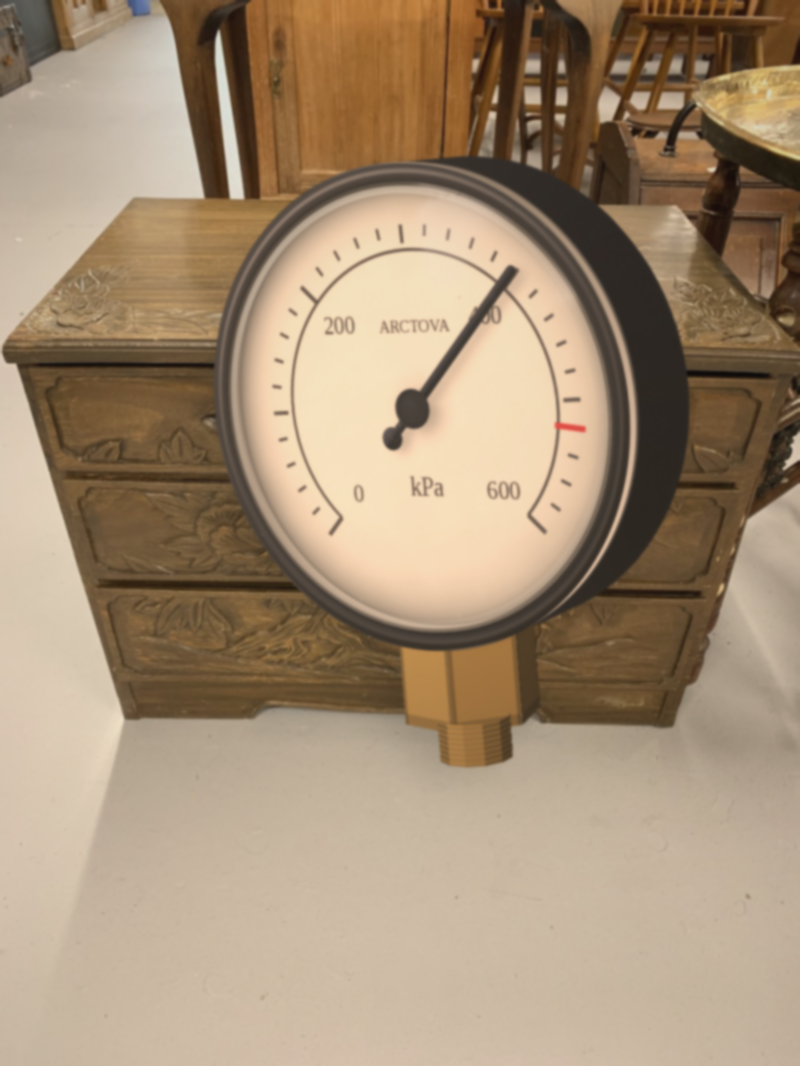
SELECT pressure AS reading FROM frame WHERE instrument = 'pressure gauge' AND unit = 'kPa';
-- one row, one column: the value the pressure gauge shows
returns 400 kPa
